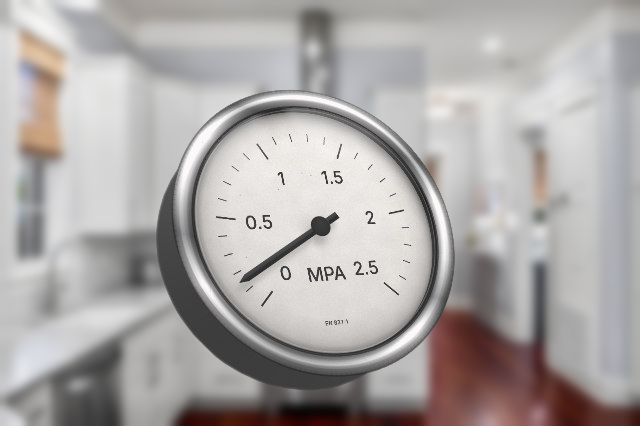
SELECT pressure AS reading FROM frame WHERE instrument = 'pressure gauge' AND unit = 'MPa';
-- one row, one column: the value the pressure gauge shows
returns 0.15 MPa
